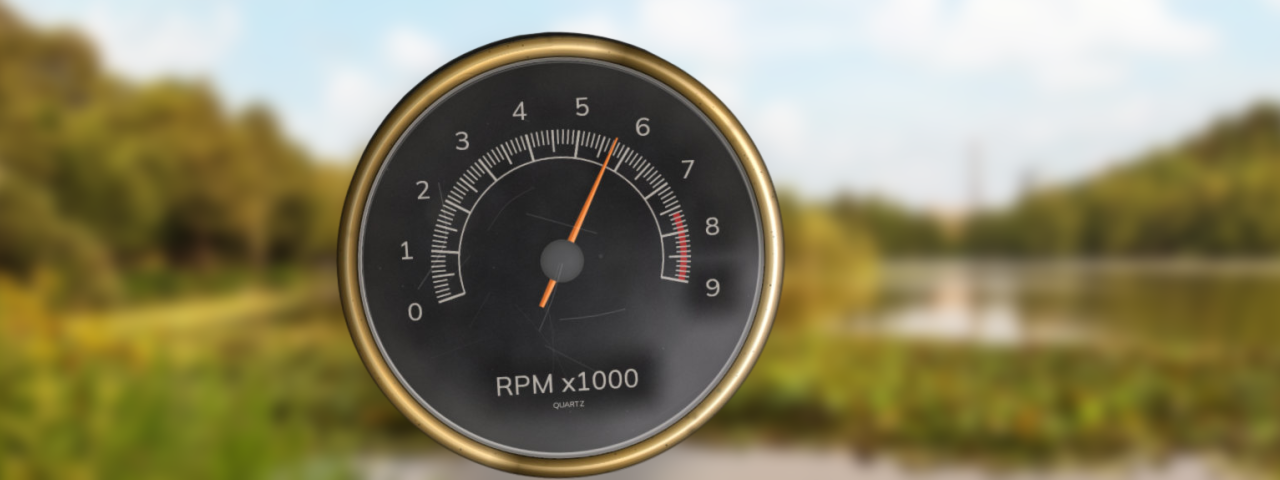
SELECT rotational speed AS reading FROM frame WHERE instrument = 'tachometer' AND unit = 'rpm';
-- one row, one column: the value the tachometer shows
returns 5700 rpm
